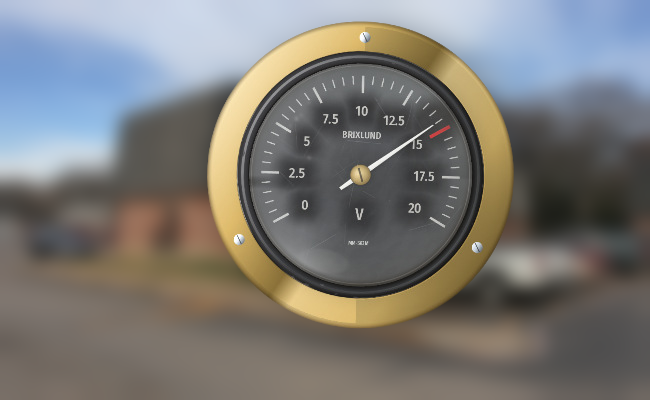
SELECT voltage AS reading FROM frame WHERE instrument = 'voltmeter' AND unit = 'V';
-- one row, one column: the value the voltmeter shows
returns 14.5 V
